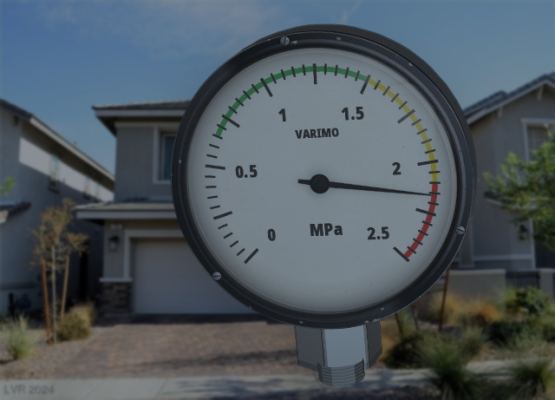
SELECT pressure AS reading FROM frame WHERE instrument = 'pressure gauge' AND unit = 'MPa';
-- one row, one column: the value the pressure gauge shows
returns 2.15 MPa
